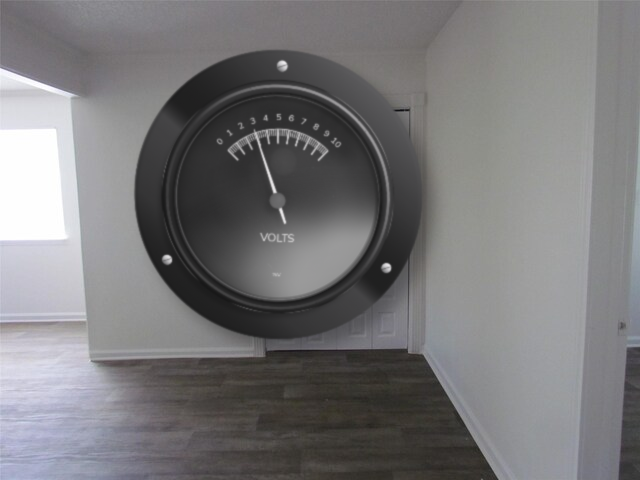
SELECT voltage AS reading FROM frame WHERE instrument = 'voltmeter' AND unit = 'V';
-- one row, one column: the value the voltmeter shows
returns 3 V
